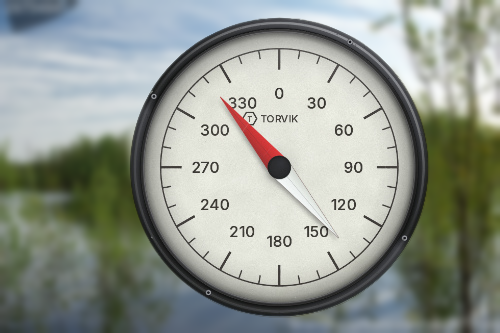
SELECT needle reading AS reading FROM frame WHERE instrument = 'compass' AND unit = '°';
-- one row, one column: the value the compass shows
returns 320 °
